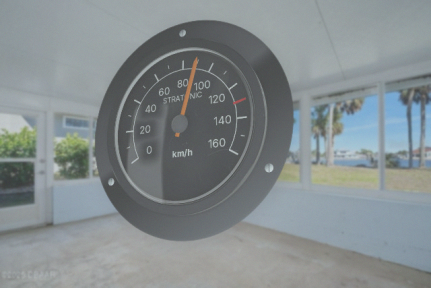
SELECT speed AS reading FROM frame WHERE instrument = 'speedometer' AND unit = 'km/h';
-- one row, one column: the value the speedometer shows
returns 90 km/h
